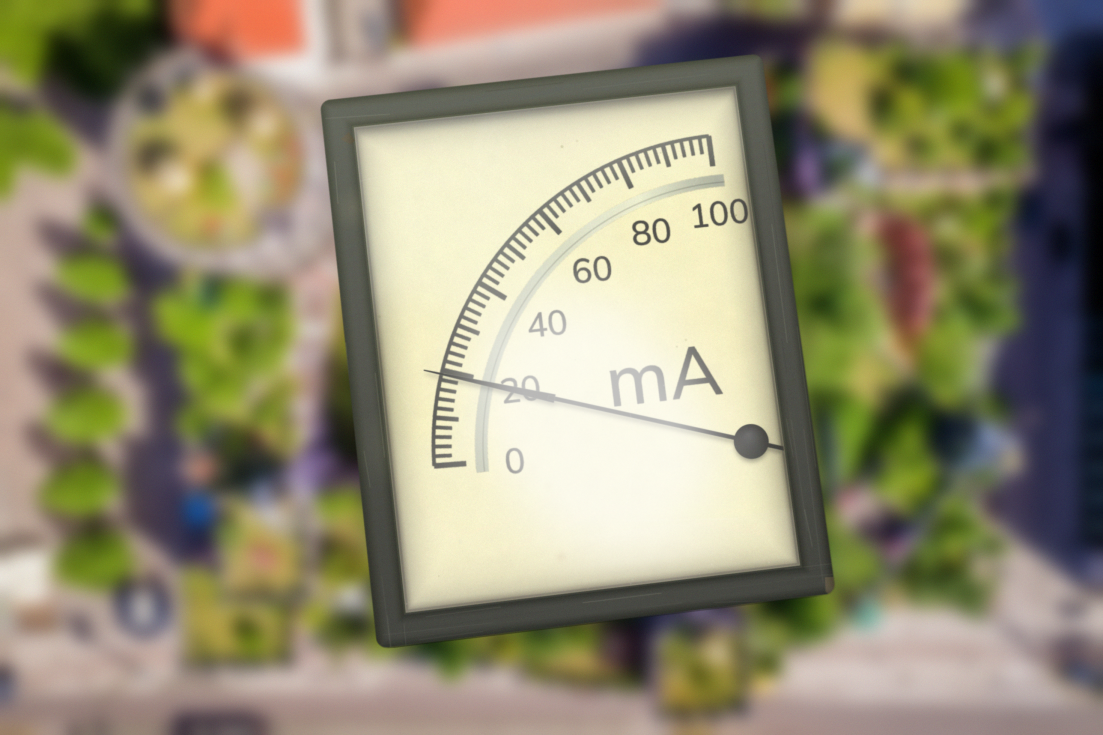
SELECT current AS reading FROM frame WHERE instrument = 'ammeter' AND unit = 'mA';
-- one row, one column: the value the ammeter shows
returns 19 mA
